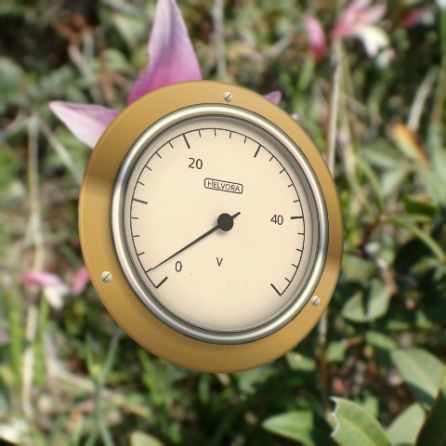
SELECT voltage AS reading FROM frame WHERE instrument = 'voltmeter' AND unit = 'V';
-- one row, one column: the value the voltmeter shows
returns 2 V
